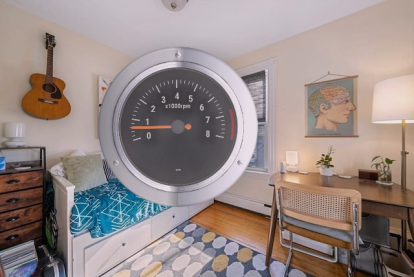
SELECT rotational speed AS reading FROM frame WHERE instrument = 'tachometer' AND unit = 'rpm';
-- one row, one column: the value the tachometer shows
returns 600 rpm
